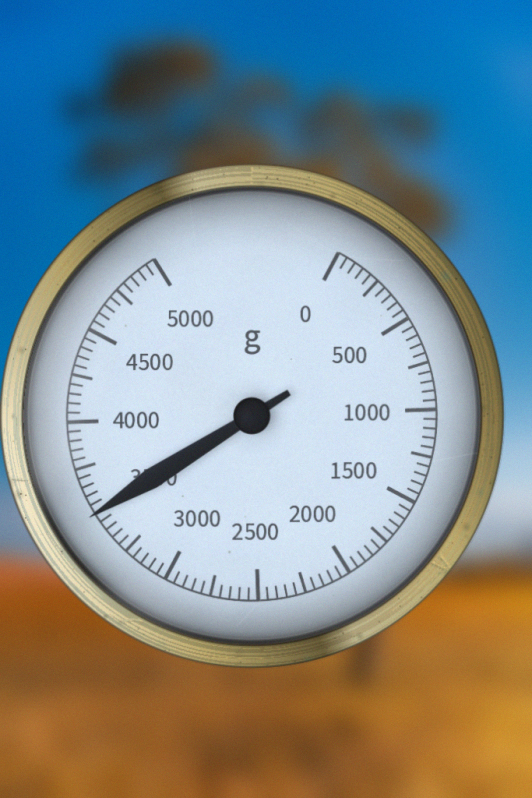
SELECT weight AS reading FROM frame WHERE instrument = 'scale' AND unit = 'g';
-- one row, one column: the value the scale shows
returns 3500 g
